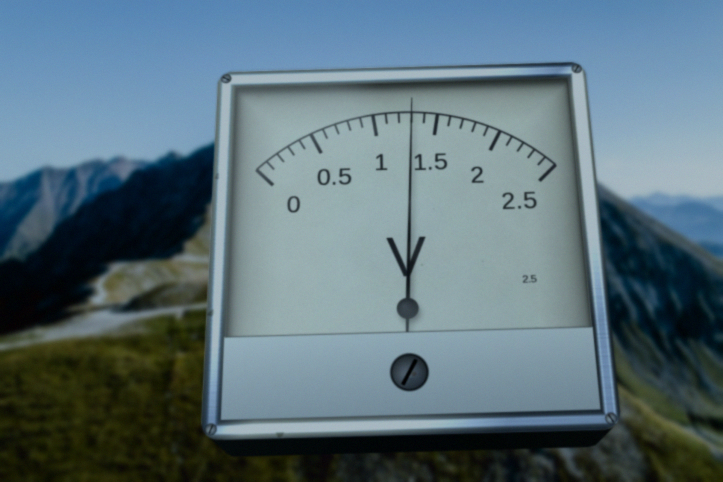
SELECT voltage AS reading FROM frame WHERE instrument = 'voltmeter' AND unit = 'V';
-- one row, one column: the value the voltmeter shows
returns 1.3 V
